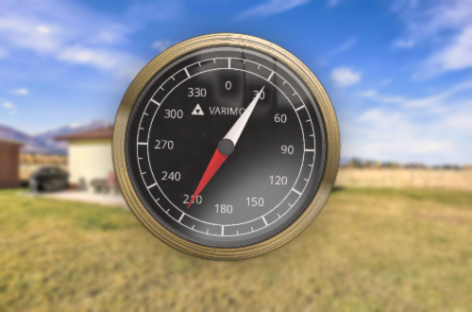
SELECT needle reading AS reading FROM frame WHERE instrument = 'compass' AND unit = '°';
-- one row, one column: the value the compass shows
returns 210 °
